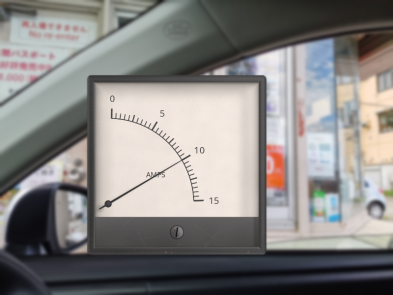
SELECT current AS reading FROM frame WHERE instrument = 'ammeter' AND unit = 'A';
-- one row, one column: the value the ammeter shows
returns 10 A
